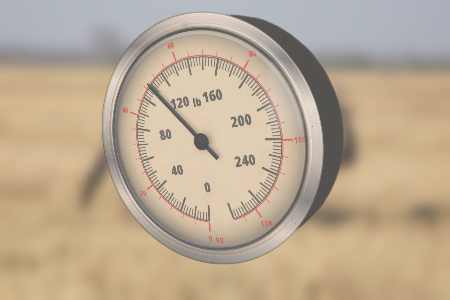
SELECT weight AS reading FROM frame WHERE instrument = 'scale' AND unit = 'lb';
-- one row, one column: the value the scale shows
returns 110 lb
